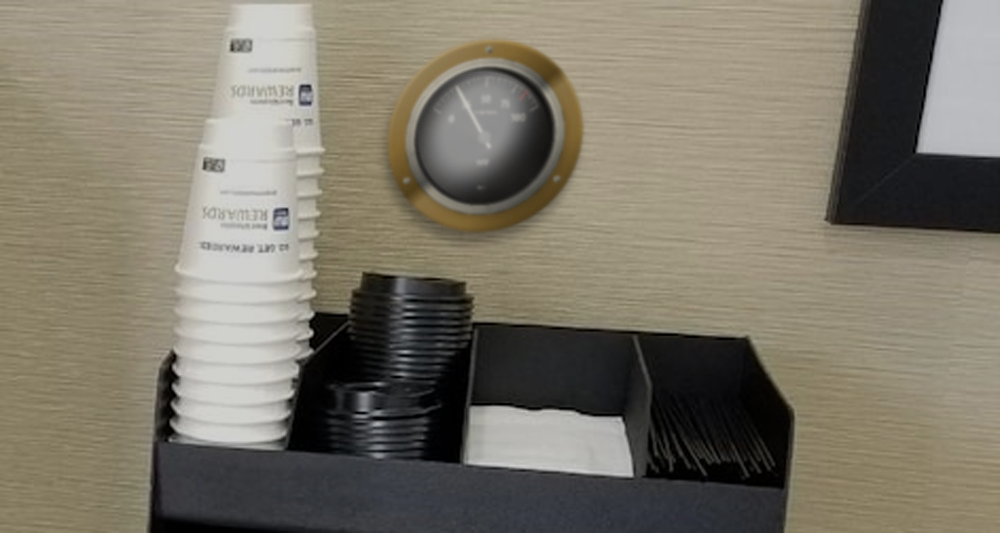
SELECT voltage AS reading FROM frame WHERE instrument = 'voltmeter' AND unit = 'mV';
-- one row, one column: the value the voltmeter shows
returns 25 mV
